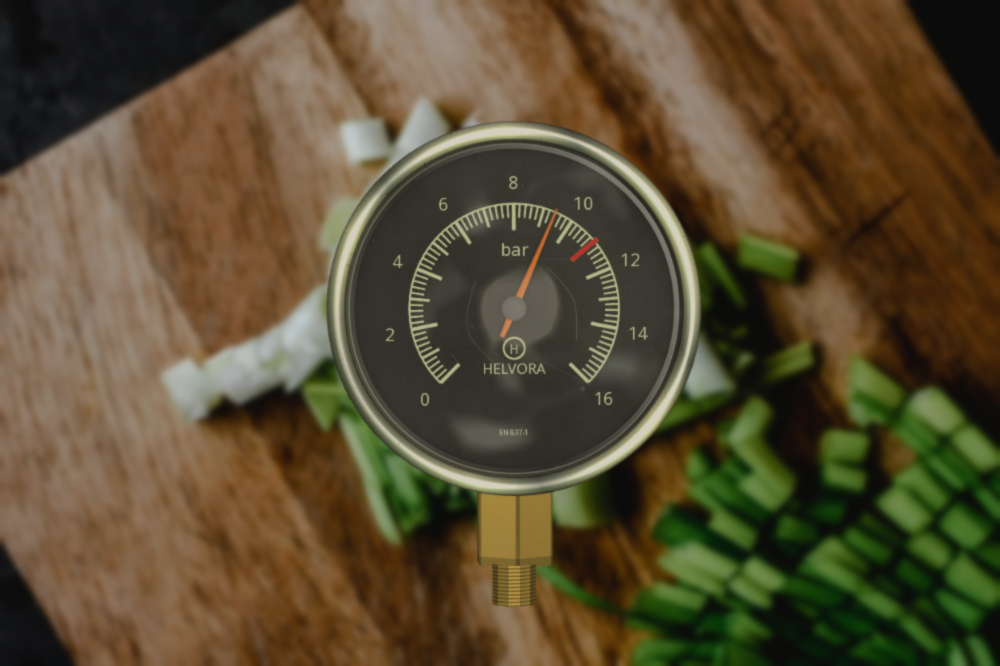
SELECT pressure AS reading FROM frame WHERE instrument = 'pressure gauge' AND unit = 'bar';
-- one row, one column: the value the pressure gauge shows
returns 9.4 bar
